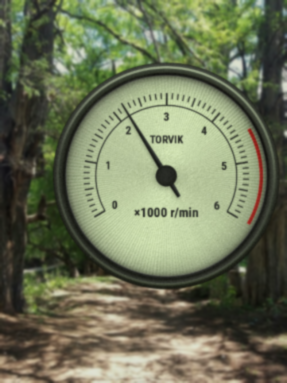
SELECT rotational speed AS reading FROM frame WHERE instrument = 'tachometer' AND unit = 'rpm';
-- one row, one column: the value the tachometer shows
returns 2200 rpm
